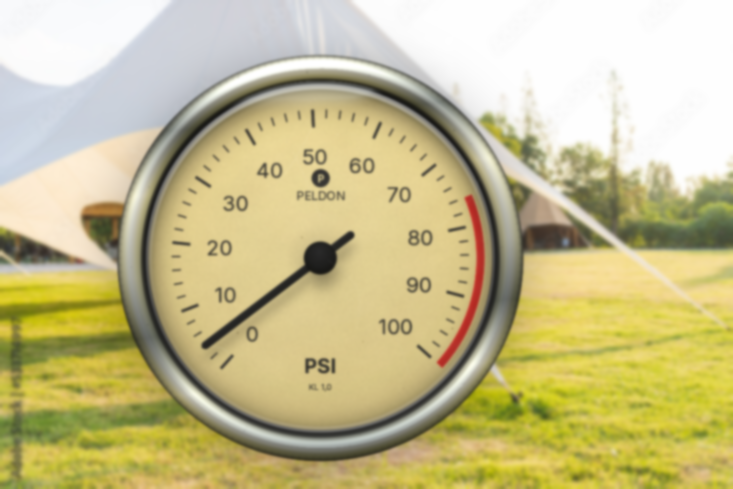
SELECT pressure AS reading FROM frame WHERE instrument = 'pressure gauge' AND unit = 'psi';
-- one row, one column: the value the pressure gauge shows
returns 4 psi
